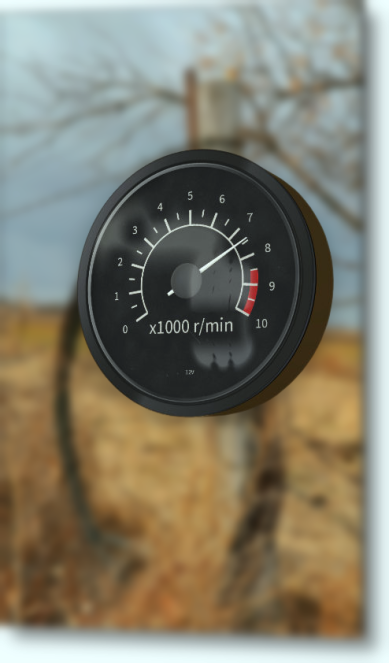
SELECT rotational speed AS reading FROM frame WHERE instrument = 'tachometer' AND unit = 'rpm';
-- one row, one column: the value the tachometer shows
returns 7500 rpm
